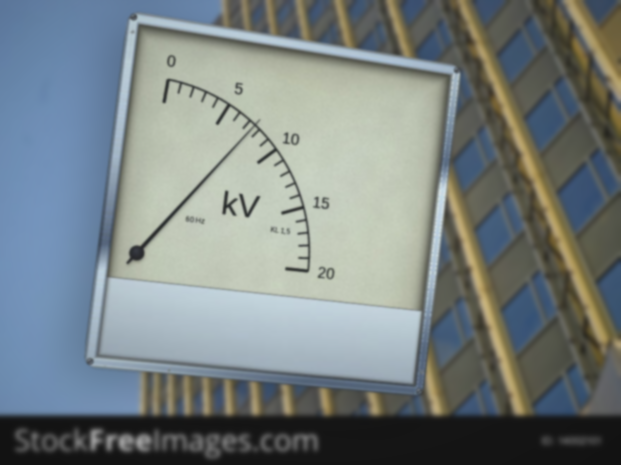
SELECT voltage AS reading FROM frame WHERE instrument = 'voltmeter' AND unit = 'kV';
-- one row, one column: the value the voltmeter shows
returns 7.5 kV
